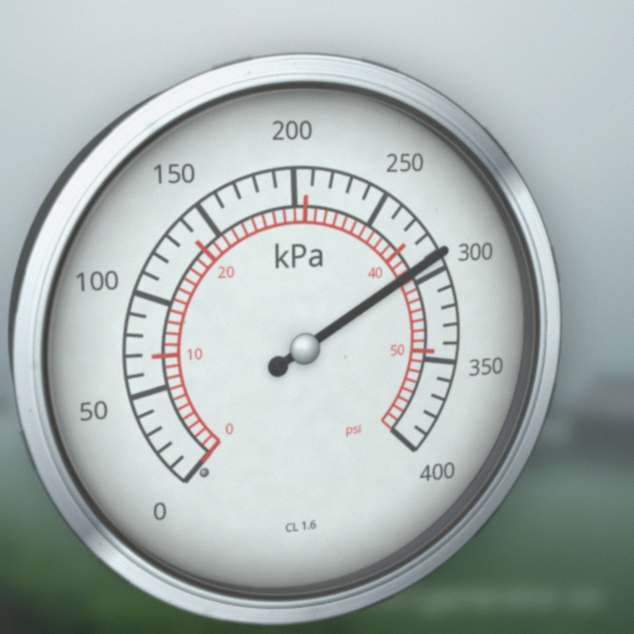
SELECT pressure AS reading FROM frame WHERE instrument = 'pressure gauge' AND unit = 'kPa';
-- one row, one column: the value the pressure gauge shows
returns 290 kPa
